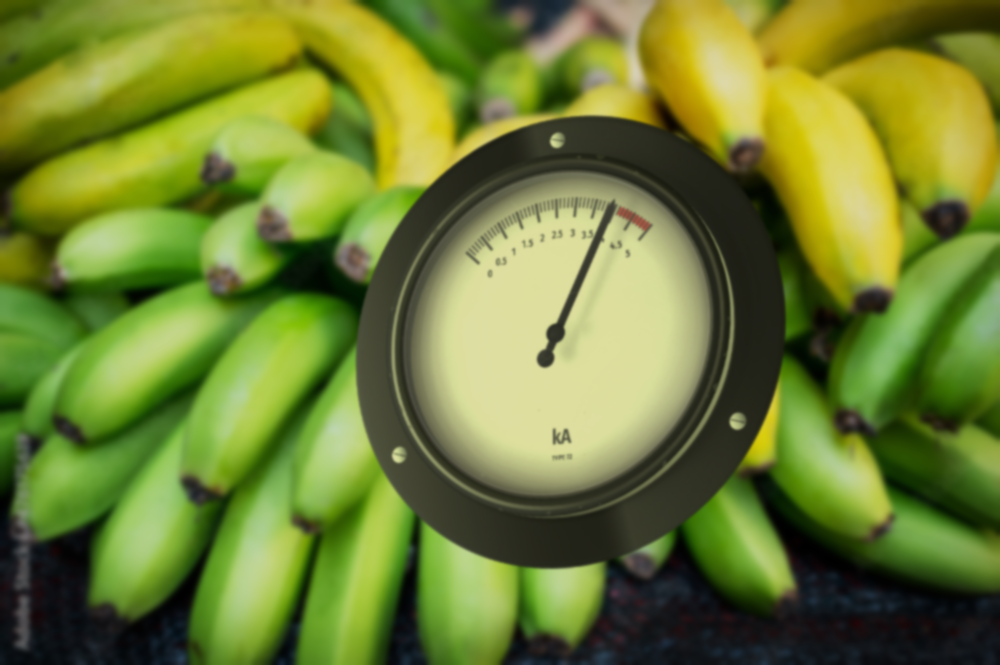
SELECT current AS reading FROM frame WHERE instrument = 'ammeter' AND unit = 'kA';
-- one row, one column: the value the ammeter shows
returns 4 kA
